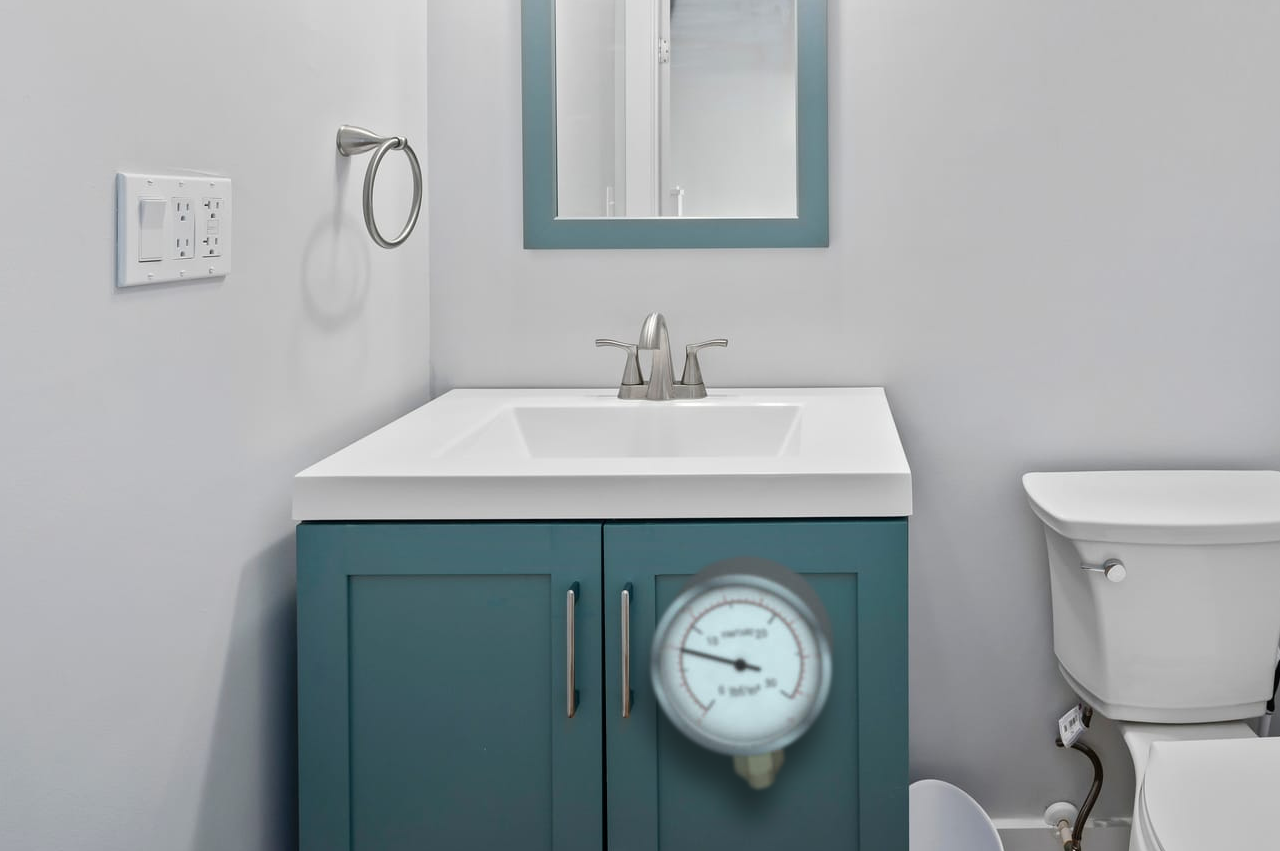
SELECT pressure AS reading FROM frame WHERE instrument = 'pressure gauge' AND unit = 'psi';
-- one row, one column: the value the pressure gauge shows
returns 7.5 psi
